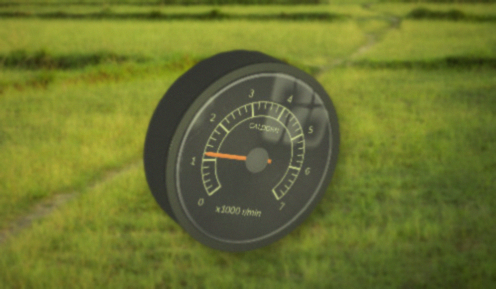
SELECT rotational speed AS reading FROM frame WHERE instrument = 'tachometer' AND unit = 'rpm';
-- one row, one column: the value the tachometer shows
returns 1200 rpm
